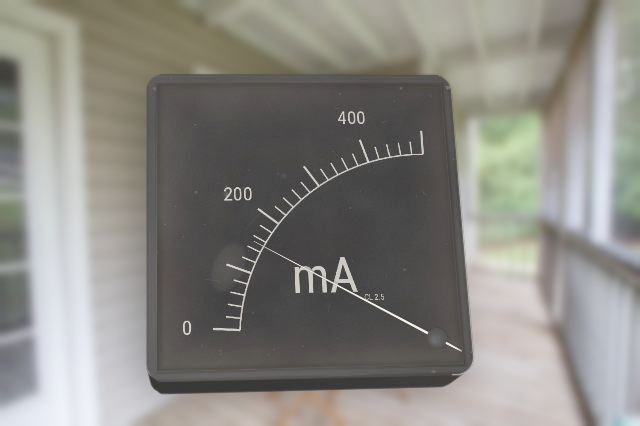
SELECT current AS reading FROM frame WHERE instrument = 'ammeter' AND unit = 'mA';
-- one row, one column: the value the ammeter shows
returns 150 mA
